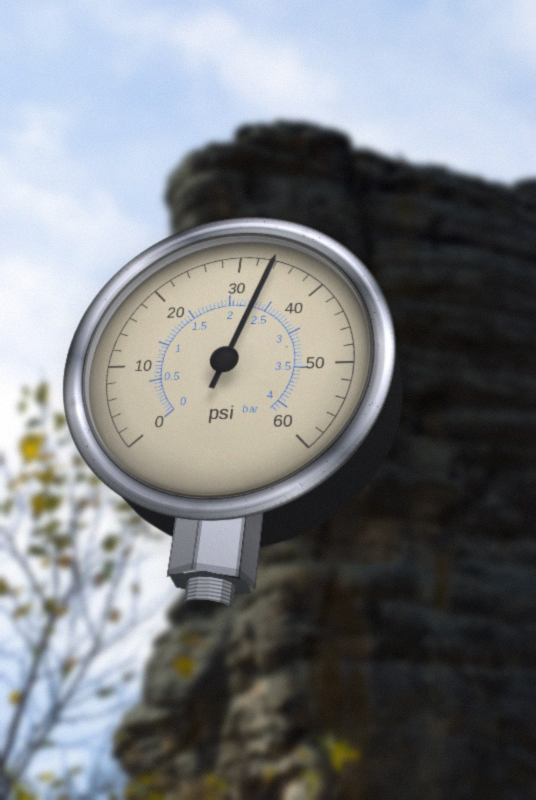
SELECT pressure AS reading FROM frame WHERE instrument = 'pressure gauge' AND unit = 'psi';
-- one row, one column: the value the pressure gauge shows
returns 34 psi
